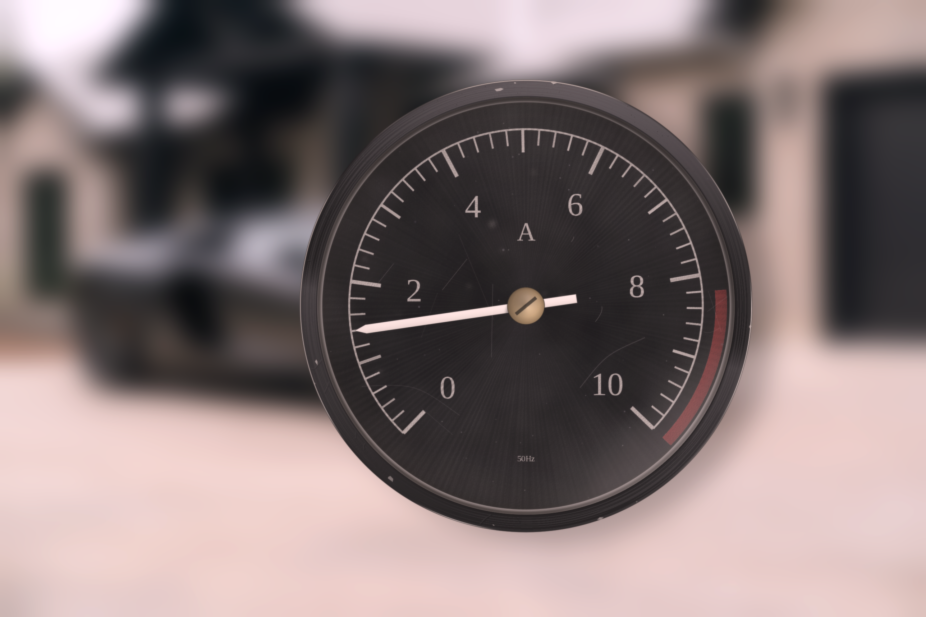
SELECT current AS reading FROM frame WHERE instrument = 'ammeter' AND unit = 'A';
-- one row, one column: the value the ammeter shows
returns 1.4 A
